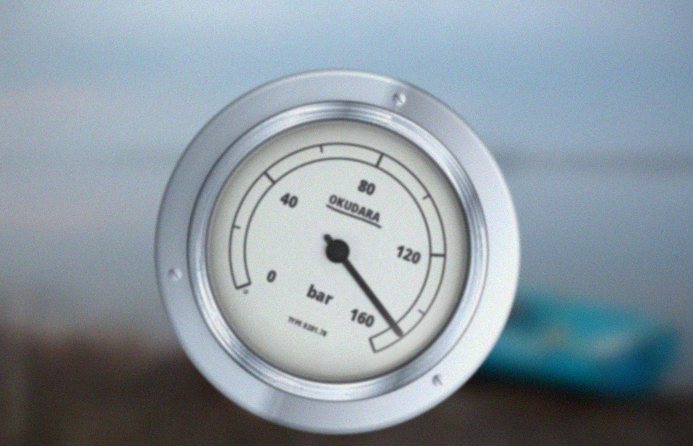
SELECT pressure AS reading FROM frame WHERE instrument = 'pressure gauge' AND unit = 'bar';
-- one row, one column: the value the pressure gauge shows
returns 150 bar
